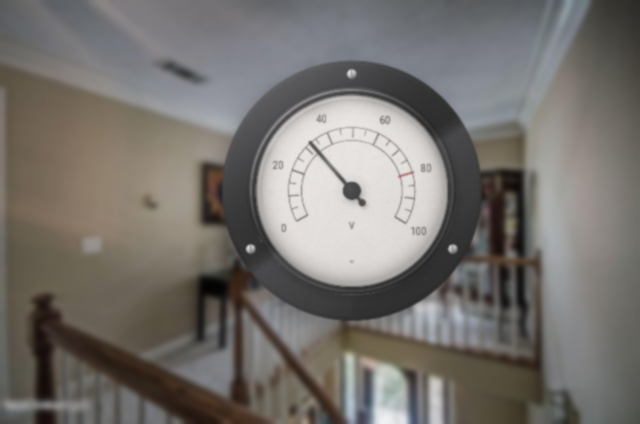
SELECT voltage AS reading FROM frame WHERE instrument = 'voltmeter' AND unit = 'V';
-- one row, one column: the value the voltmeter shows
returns 32.5 V
